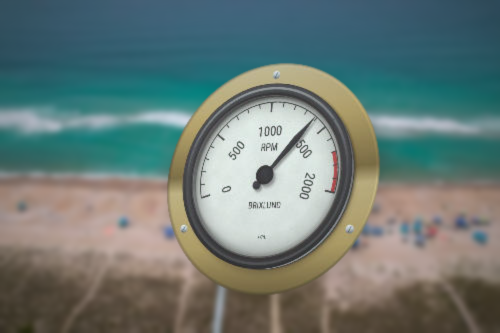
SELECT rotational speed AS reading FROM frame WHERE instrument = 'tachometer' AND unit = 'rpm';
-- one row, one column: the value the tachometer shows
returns 1400 rpm
